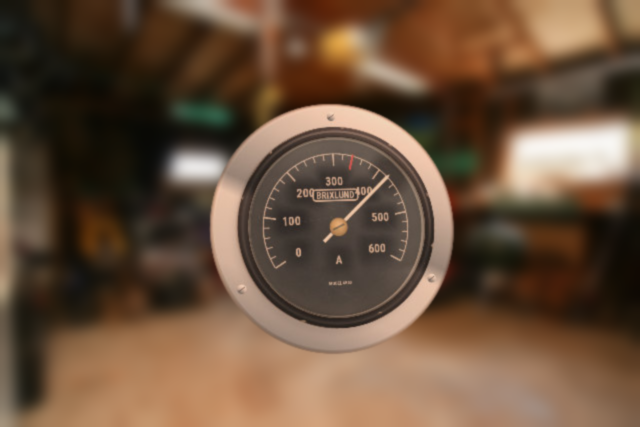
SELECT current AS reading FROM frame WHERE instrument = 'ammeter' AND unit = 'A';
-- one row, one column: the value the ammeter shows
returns 420 A
